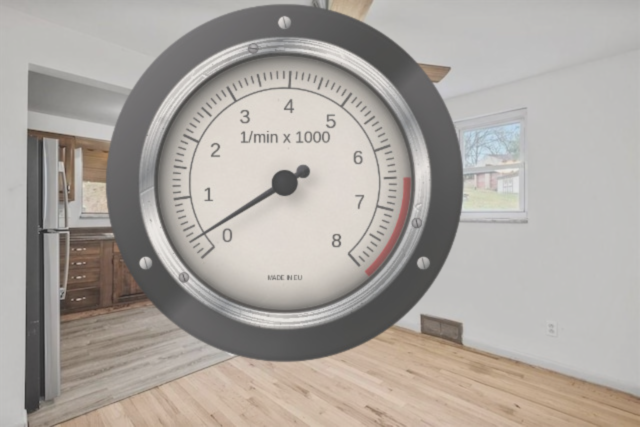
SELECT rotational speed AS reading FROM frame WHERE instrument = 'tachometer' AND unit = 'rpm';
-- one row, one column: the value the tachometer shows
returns 300 rpm
